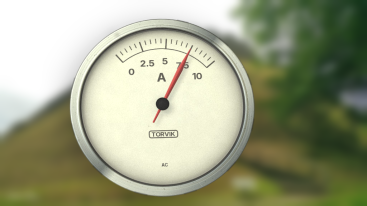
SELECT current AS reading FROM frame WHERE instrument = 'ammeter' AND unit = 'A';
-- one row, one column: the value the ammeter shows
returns 7.5 A
